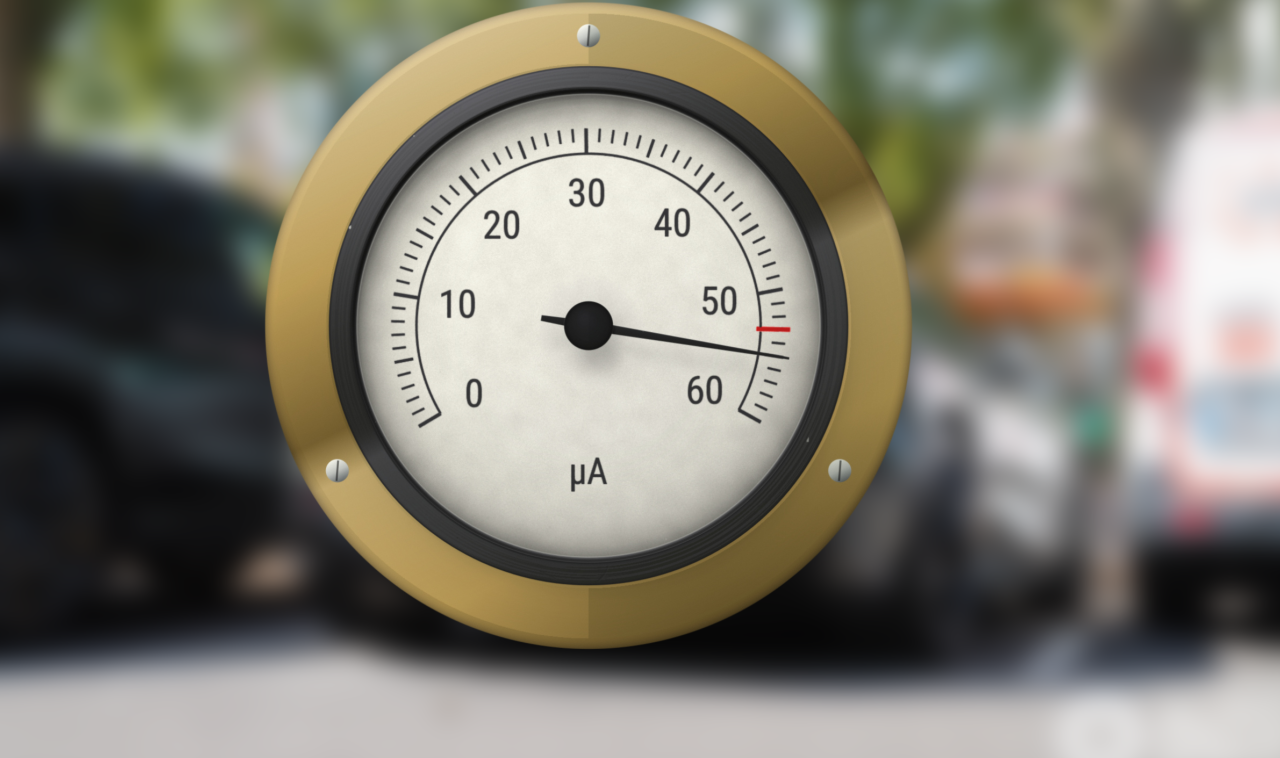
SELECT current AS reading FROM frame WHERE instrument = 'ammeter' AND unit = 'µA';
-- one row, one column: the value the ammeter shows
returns 55 µA
